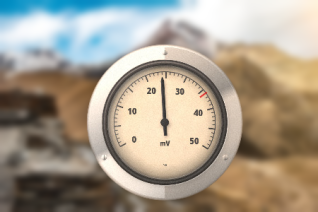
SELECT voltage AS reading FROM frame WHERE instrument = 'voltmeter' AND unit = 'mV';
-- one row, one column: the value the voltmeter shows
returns 24 mV
